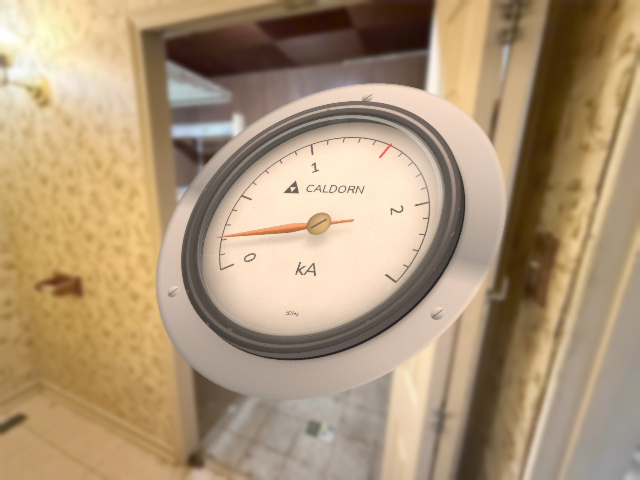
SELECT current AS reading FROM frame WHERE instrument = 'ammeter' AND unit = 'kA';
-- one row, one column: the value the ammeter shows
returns 0.2 kA
